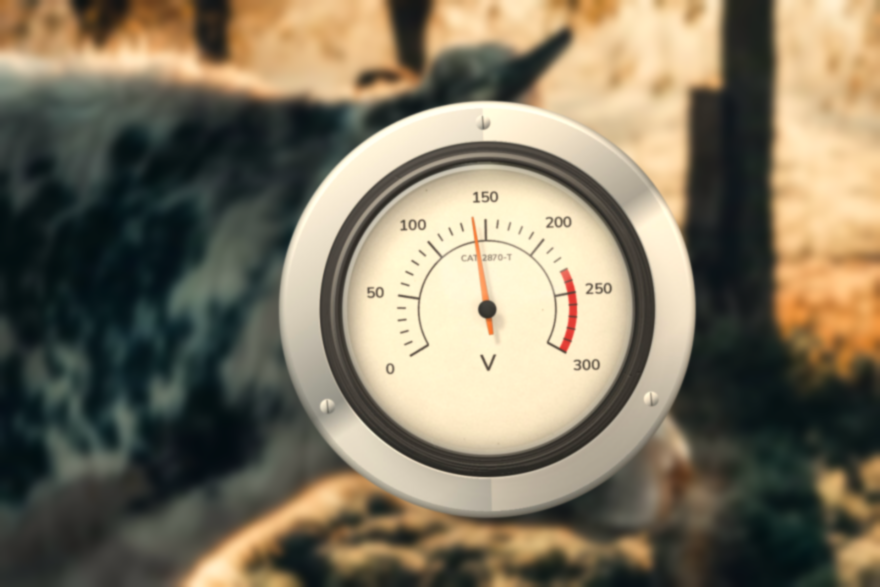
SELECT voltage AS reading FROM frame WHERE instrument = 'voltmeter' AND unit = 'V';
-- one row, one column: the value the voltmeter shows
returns 140 V
